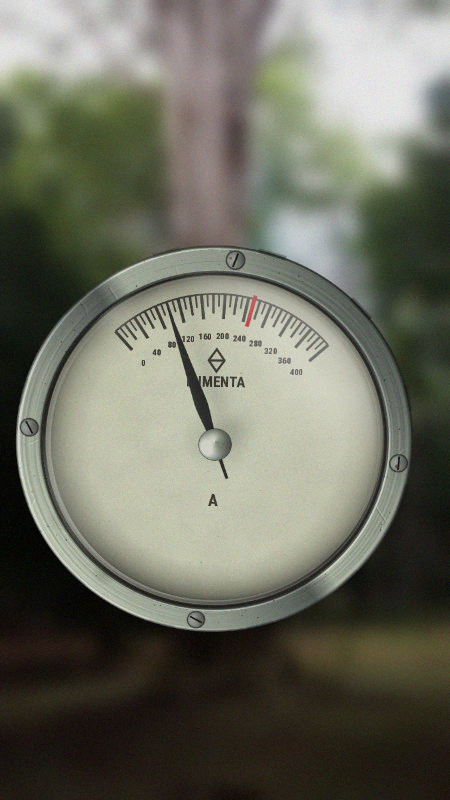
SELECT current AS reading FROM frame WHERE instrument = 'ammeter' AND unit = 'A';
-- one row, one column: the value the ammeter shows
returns 100 A
